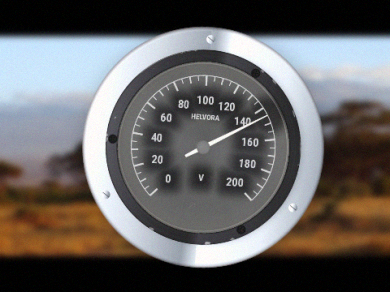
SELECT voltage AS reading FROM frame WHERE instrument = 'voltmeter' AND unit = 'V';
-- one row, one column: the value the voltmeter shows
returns 145 V
